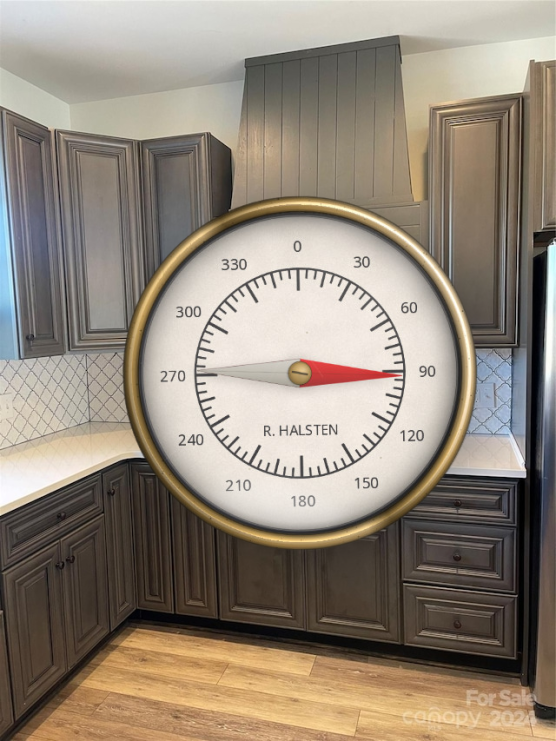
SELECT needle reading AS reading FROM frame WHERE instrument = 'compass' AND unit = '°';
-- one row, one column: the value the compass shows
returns 92.5 °
